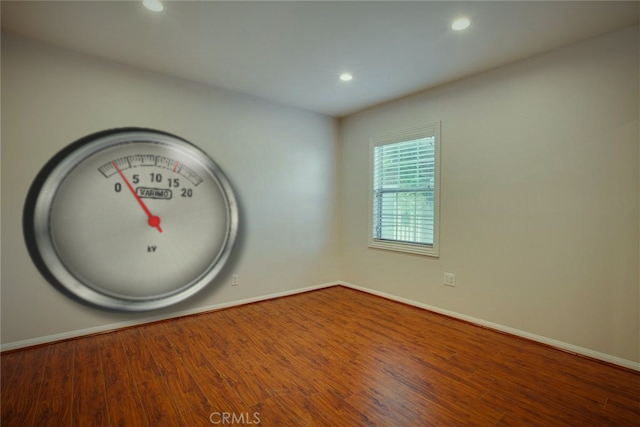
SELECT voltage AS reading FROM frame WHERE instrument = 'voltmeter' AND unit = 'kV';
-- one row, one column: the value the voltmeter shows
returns 2.5 kV
